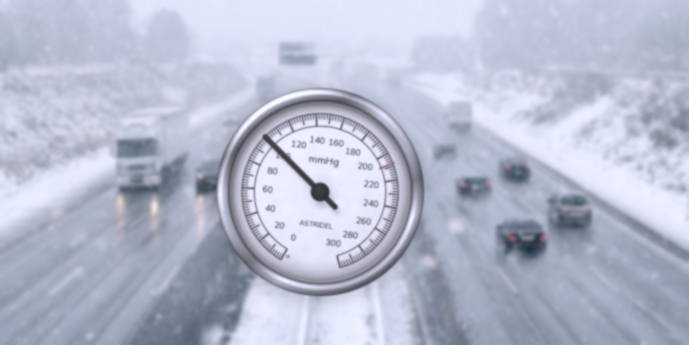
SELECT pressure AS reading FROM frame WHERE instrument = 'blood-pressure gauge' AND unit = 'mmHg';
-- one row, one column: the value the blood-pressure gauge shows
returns 100 mmHg
